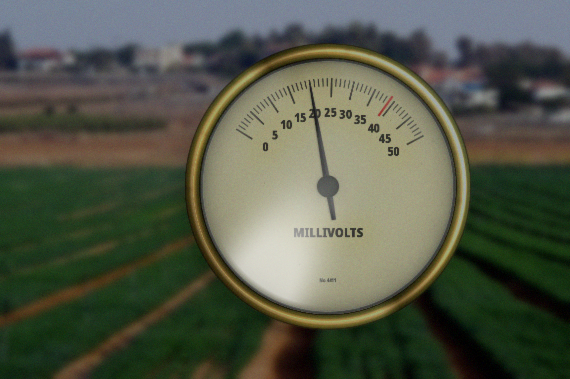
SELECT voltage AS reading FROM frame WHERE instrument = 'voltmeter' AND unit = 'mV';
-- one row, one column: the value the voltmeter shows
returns 20 mV
